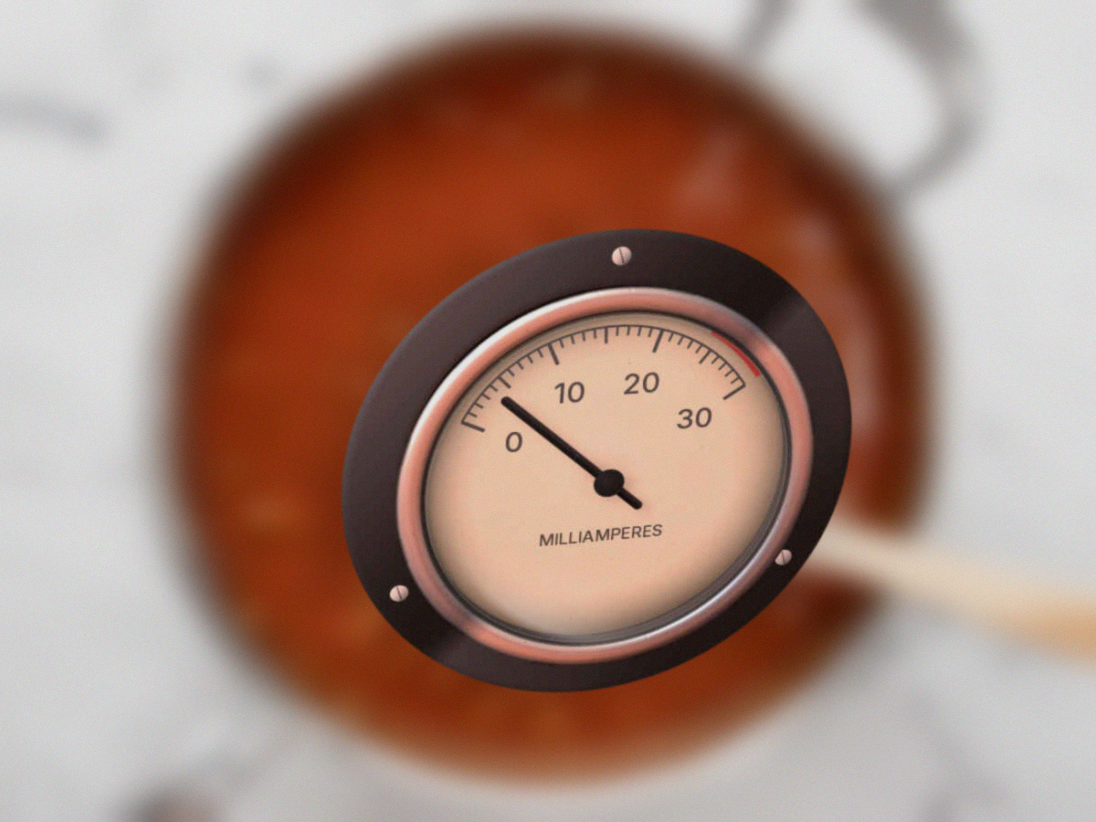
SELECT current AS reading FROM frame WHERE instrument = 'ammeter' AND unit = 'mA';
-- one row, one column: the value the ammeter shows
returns 4 mA
